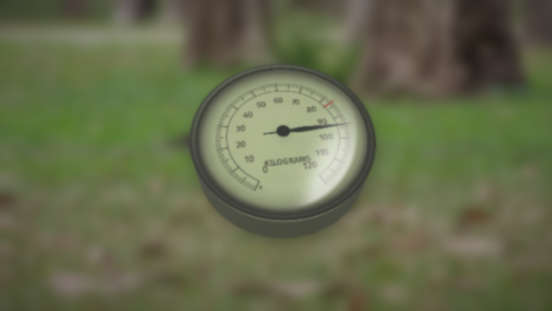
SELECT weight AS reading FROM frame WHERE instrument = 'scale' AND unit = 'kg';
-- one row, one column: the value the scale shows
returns 95 kg
